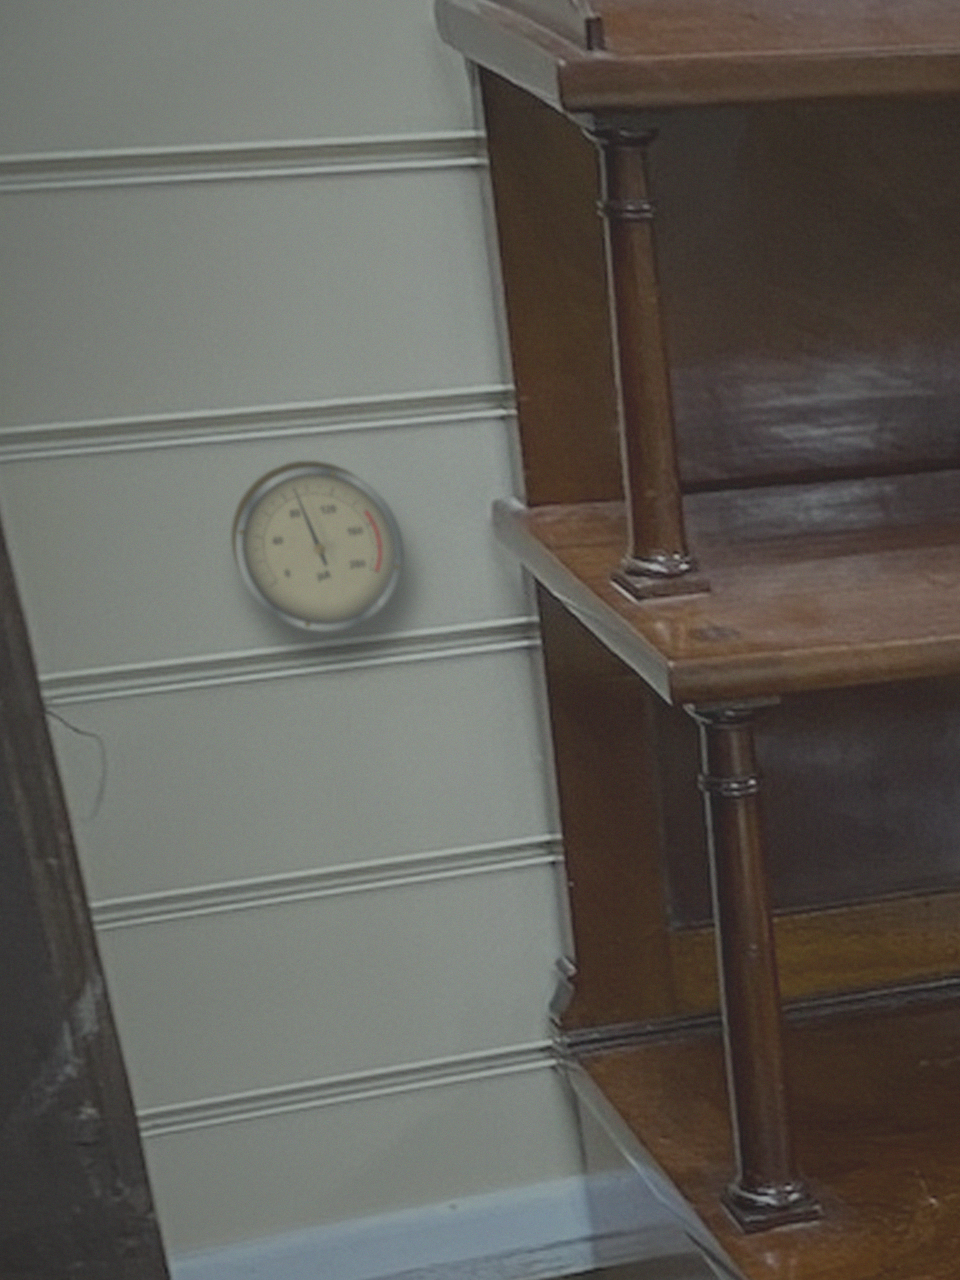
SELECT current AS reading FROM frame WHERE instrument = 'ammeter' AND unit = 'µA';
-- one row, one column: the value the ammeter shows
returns 90 µA
